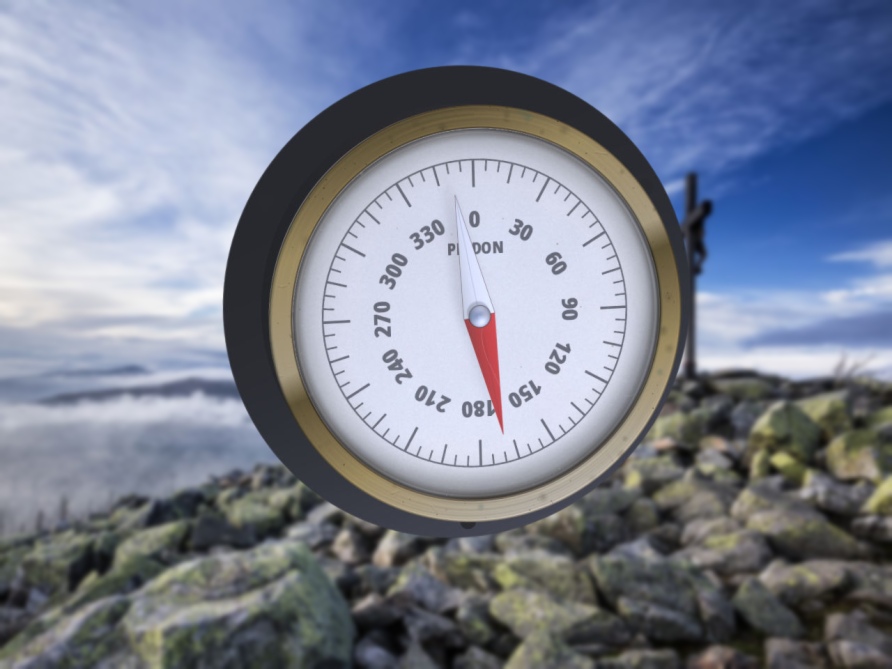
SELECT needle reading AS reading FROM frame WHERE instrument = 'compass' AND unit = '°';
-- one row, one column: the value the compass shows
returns 170 °
